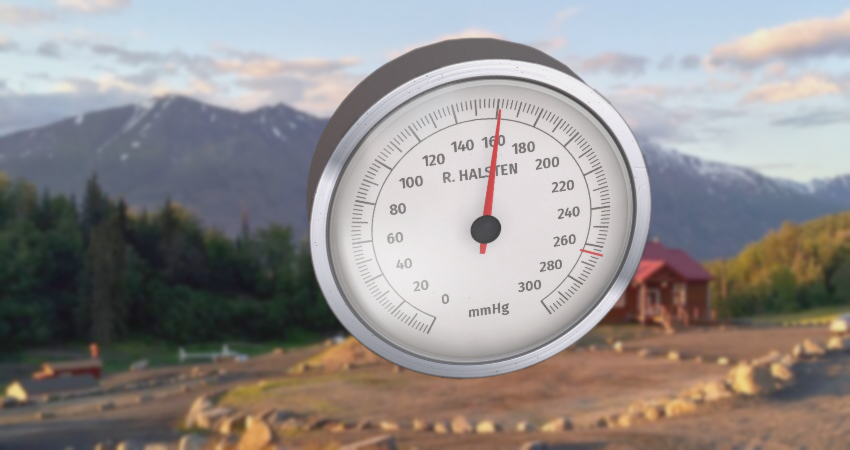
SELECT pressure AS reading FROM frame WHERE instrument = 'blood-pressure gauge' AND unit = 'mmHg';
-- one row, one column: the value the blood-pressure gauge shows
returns 160 mmHg
